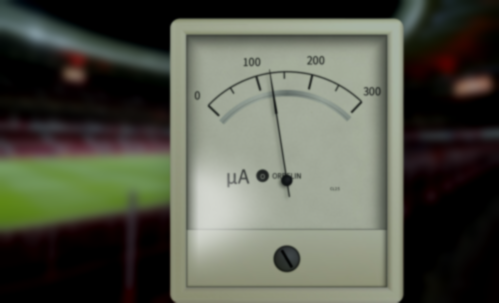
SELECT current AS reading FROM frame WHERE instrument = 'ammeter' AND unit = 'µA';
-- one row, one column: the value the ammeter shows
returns 125 µA
